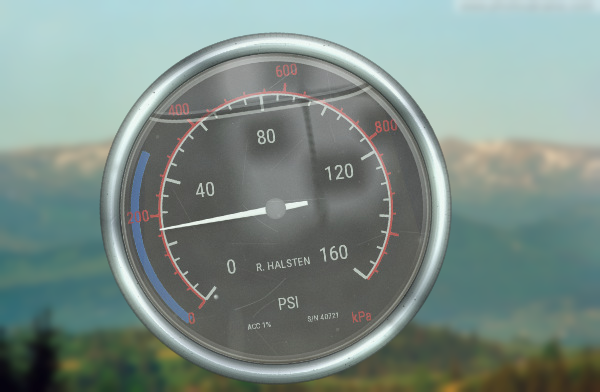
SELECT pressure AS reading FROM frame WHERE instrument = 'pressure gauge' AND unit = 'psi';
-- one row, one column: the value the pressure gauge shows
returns 25 psi
